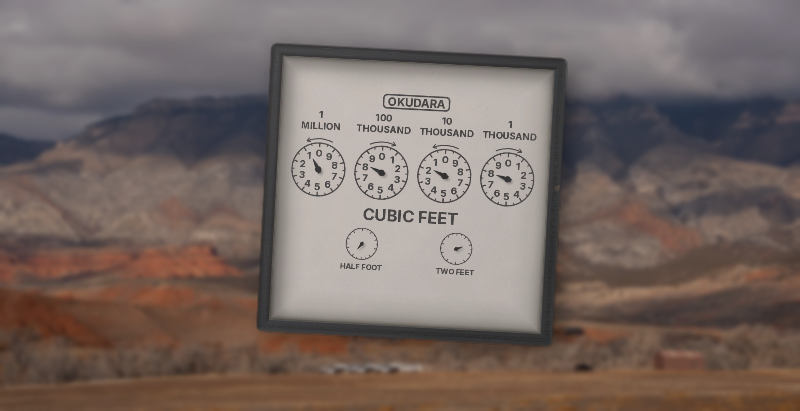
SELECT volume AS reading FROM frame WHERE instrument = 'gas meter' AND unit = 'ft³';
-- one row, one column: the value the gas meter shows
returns 81800 ft³
